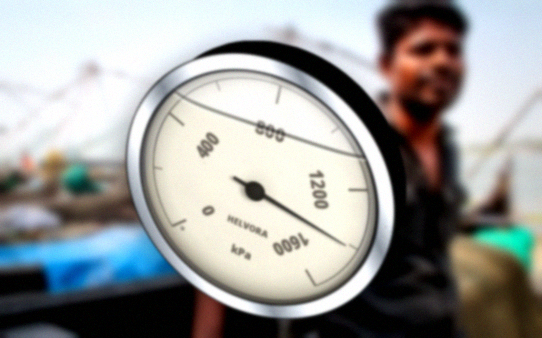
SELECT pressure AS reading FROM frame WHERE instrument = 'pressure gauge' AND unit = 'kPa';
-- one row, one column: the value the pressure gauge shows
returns 1400 kPa
